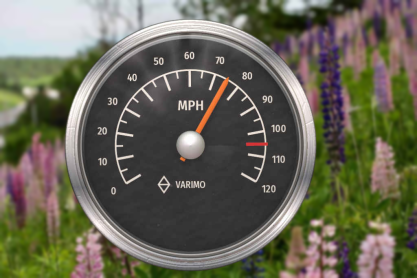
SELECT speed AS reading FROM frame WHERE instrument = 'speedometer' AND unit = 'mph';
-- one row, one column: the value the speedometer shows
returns 75 mph
